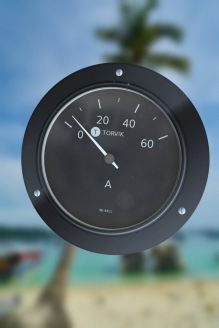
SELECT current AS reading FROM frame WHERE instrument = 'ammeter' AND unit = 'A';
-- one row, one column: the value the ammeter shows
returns 5 A
